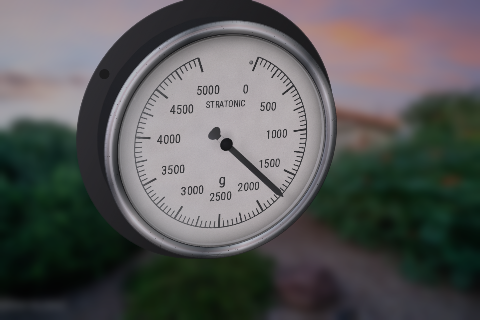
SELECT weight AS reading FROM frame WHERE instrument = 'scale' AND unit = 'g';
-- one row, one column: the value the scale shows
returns 1750 g
